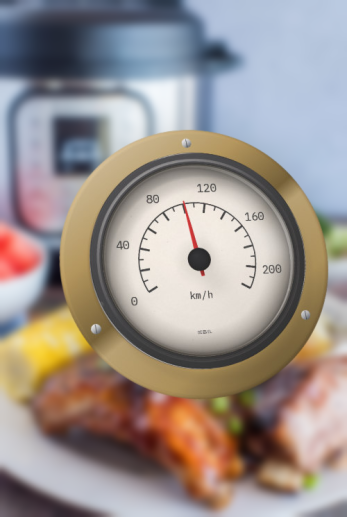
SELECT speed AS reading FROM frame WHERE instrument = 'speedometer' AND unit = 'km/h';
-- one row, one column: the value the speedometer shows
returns 100 km/h
